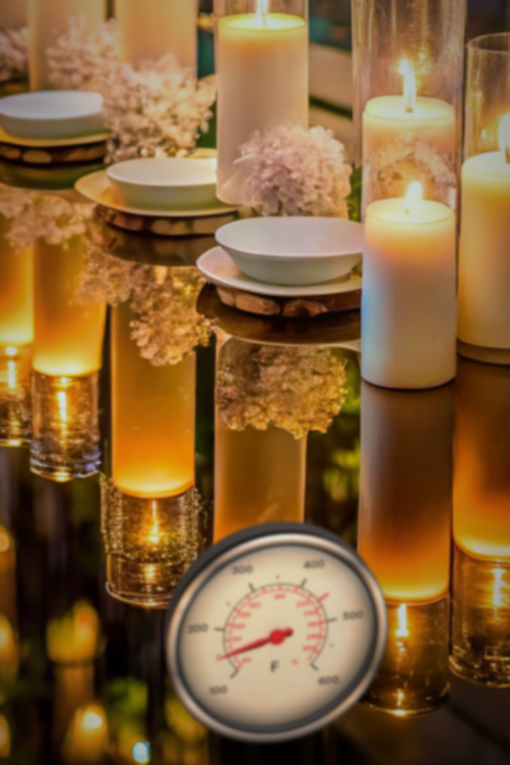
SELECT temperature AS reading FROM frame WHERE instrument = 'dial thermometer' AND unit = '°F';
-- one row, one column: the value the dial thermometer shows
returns 150 °F
